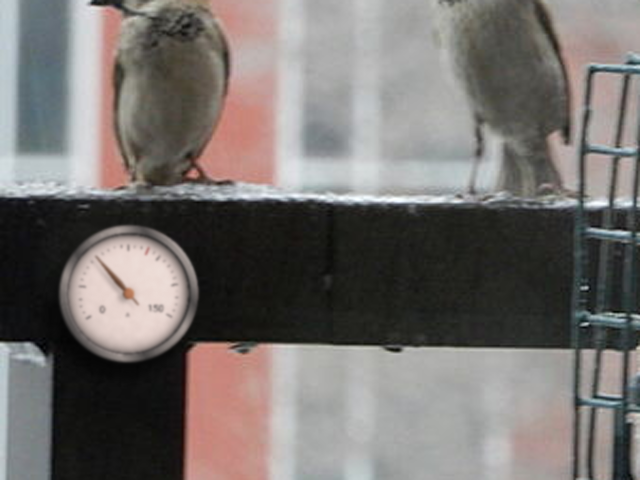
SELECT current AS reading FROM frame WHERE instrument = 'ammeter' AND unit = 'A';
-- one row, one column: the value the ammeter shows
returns 50 A
